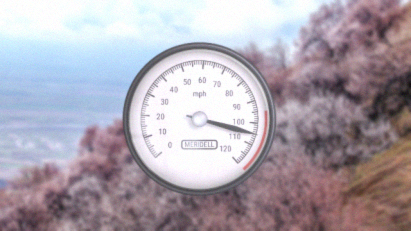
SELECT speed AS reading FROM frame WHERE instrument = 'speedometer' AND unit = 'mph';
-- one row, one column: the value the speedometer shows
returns 105 mph
